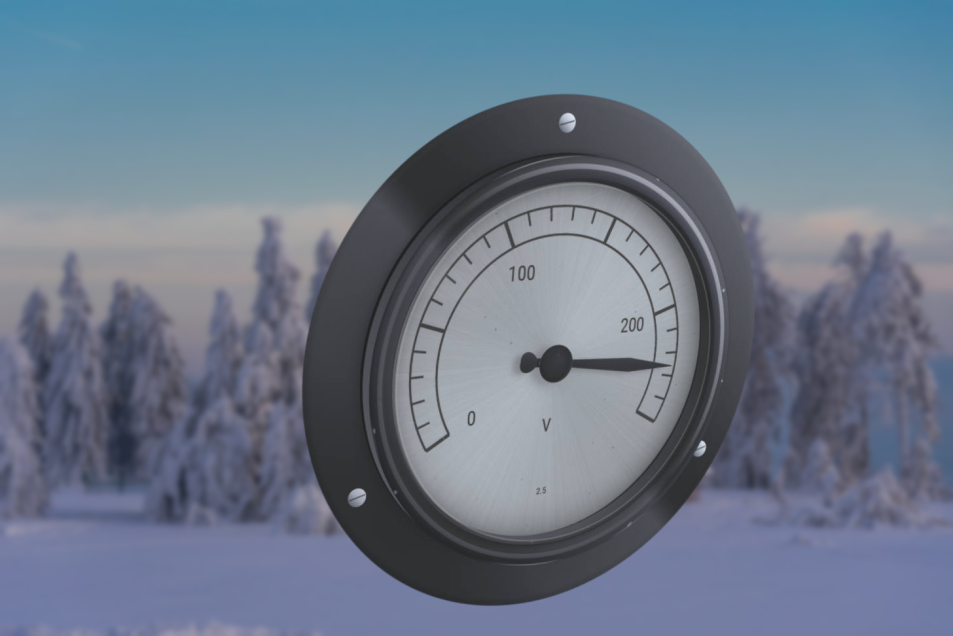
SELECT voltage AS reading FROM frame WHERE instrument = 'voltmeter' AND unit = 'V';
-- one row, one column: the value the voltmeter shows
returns 225 V
